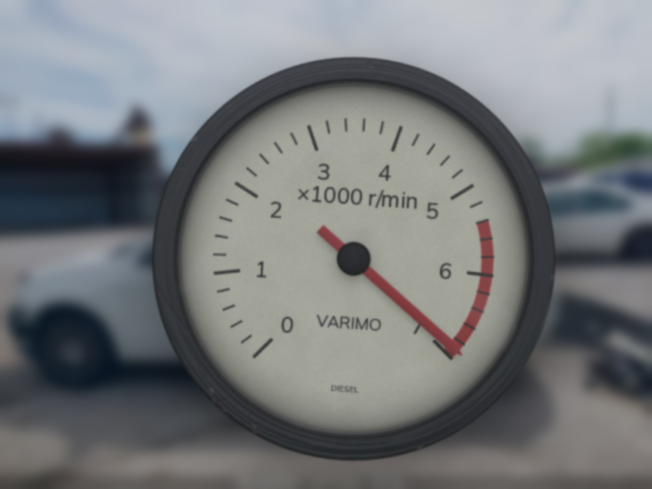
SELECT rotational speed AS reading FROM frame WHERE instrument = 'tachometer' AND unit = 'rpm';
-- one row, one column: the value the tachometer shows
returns 6900 rpm
